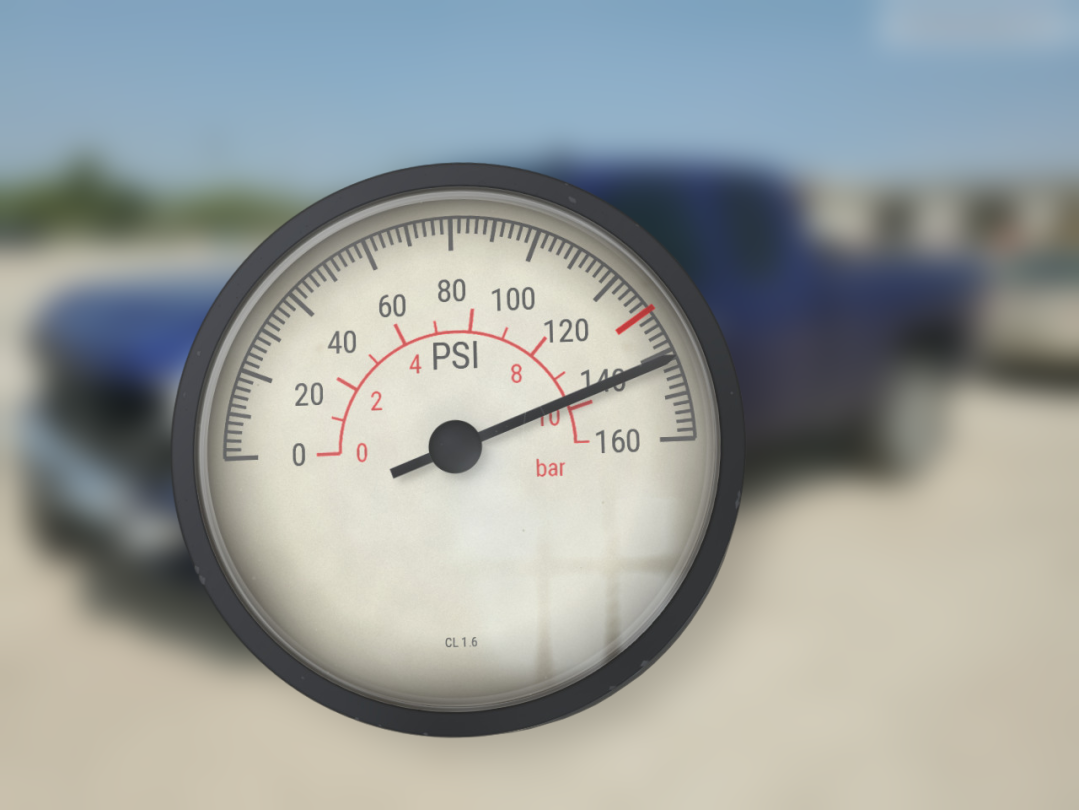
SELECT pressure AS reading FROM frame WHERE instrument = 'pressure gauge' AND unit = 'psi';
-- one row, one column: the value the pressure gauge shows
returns 142 psi
